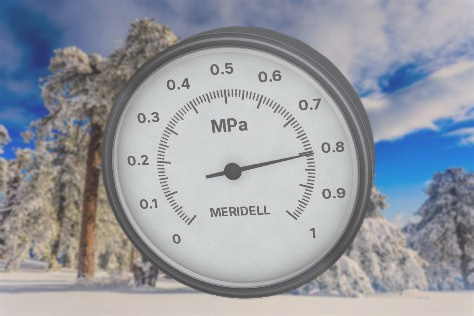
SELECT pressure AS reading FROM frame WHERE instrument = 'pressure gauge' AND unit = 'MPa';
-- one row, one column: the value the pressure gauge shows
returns 0.8 MPa
